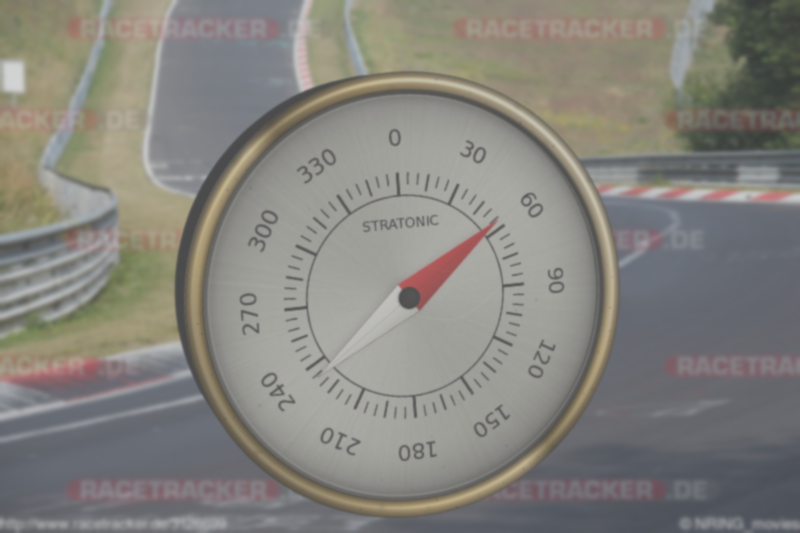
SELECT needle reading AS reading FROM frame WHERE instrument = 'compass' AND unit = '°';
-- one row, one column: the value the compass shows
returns 55 °
